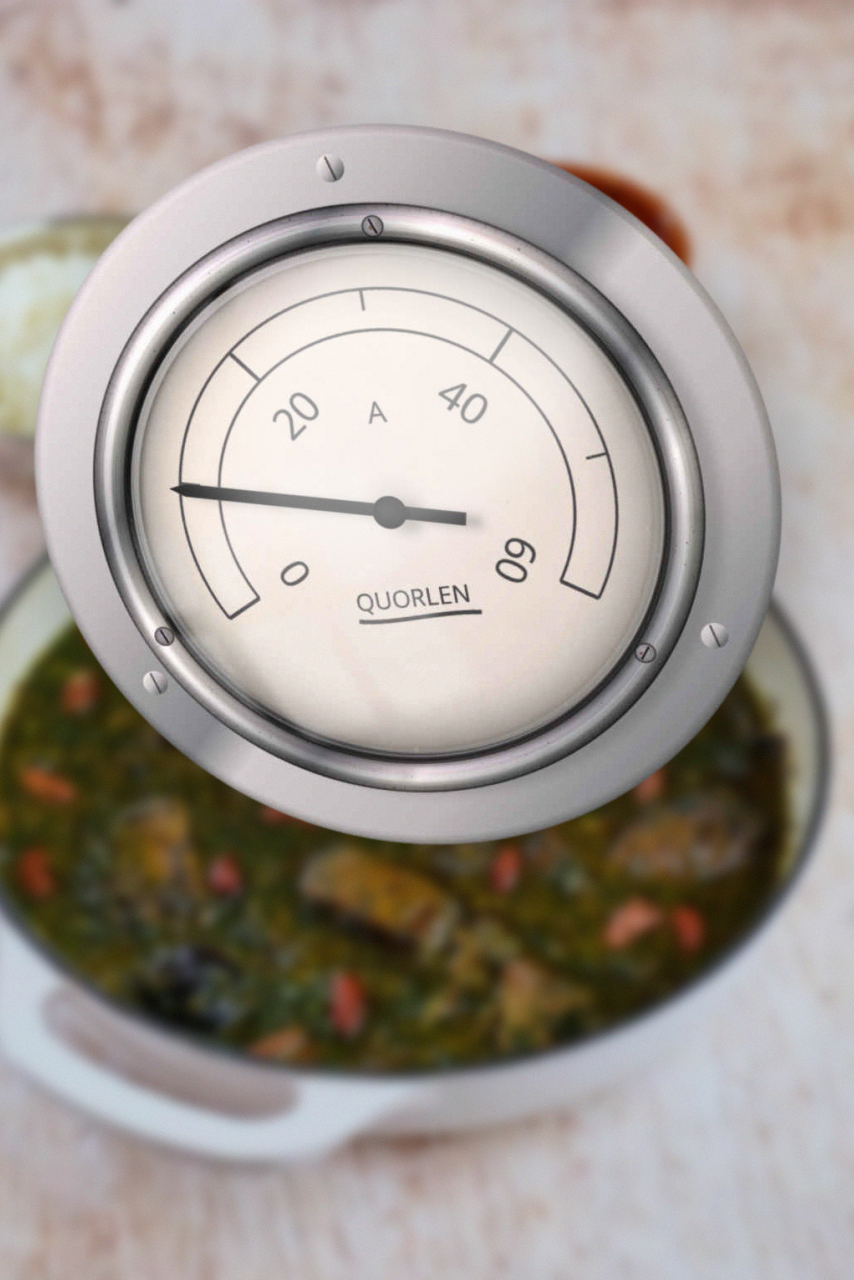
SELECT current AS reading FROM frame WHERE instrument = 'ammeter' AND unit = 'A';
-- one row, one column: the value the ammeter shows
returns 10 A
